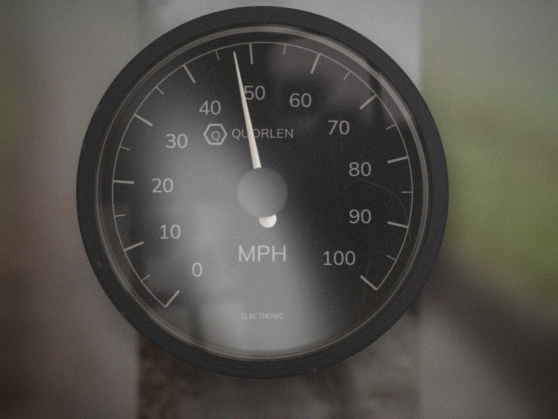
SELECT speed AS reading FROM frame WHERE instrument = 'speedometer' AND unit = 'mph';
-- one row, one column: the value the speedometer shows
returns 47.5 mph
